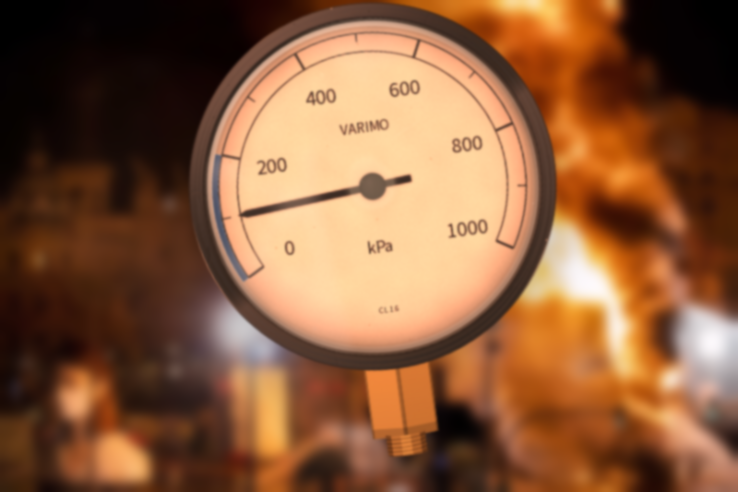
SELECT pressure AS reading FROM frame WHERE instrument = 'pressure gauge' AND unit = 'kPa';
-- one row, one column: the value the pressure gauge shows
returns 100 kPa
